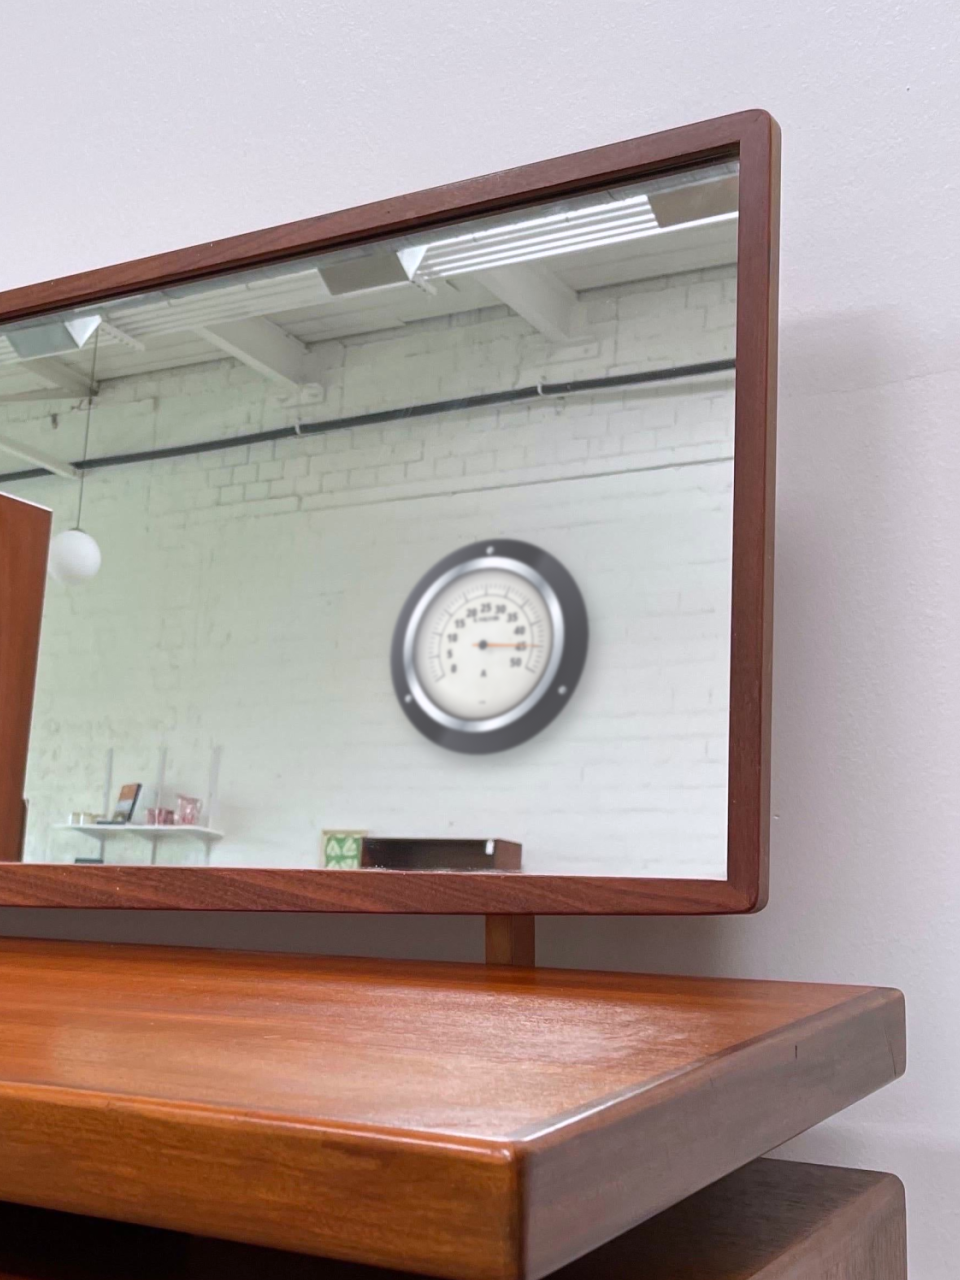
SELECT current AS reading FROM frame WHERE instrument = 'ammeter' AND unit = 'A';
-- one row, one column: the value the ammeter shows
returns 45 A
